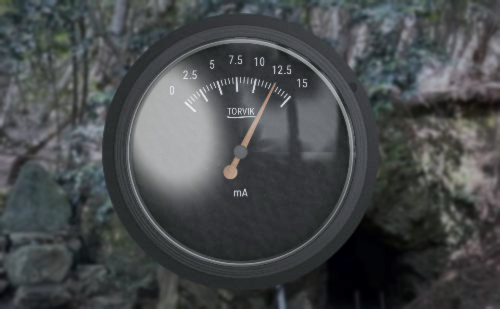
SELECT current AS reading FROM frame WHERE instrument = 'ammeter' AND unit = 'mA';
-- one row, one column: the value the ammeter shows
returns 12.5 mA
